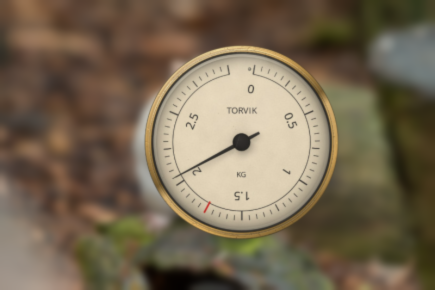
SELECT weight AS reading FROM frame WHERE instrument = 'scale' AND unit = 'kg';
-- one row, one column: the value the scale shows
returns 2.05 kg
